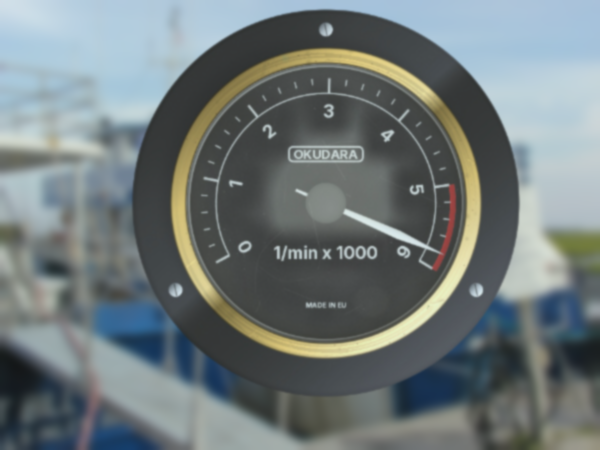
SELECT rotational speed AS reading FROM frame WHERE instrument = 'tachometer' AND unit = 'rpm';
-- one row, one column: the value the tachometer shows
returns 5800 rpm
